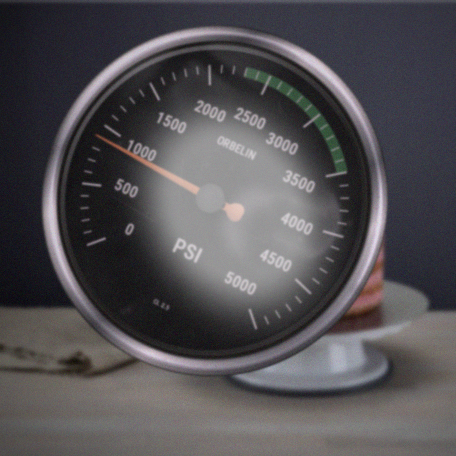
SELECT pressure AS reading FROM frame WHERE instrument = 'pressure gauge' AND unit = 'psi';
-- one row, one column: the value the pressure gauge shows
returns 900 psi
